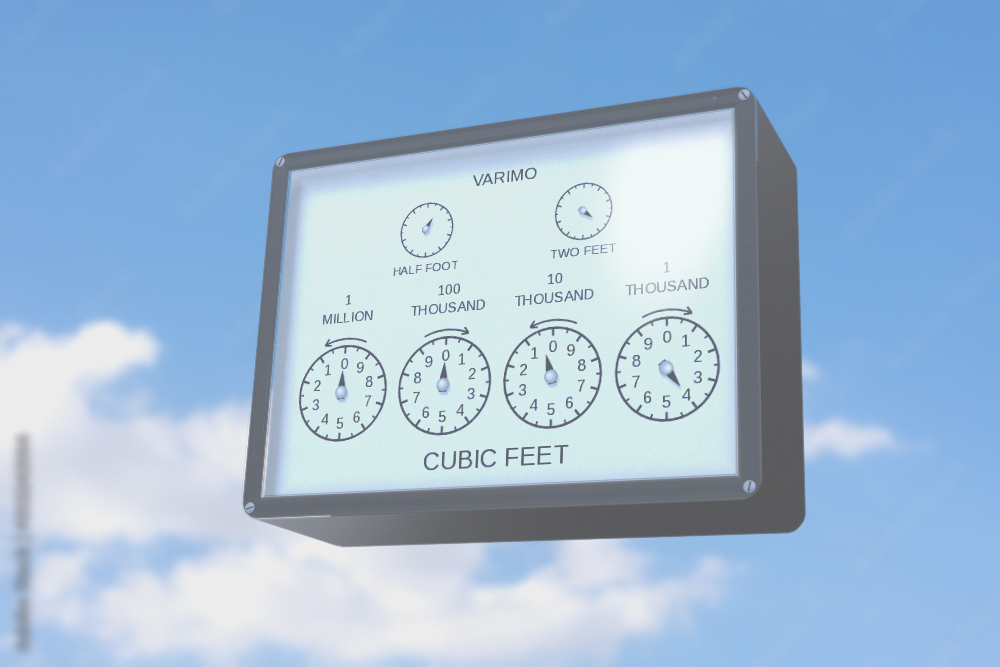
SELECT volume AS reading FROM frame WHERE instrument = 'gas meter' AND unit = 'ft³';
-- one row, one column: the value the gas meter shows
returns 400 ft³
